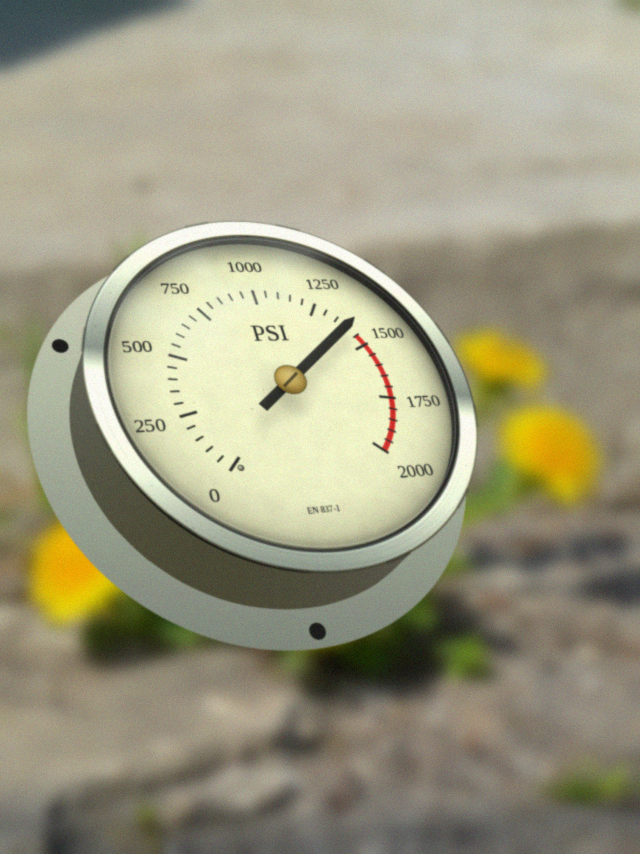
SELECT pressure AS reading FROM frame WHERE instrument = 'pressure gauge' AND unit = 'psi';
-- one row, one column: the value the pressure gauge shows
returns 1400 psi
